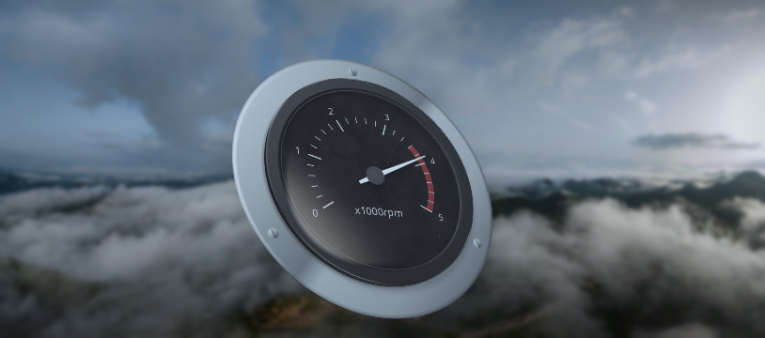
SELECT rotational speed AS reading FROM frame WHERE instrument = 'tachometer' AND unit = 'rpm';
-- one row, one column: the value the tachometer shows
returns 3900 rpm
